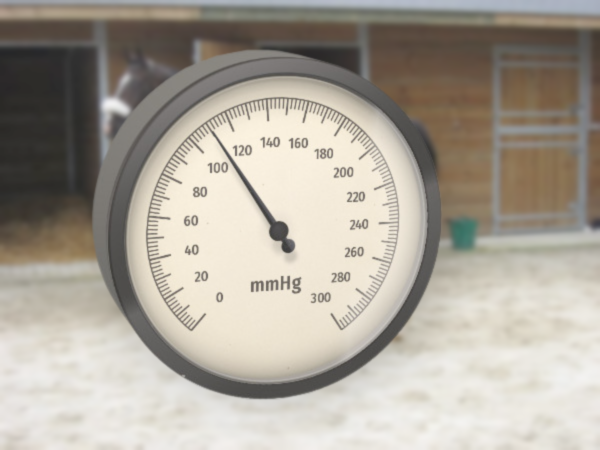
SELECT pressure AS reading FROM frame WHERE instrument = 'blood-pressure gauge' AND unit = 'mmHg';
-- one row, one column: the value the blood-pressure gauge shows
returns 110 mmHg
